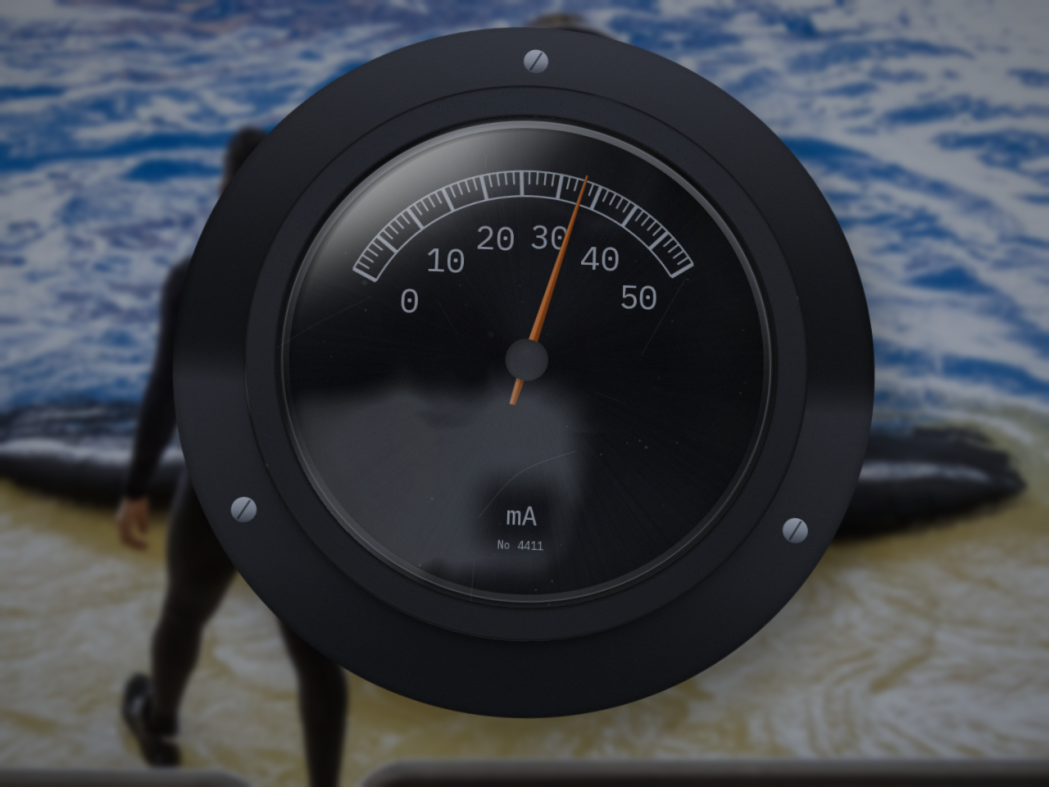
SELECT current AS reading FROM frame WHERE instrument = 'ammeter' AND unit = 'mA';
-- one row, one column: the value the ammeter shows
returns 33 mA
